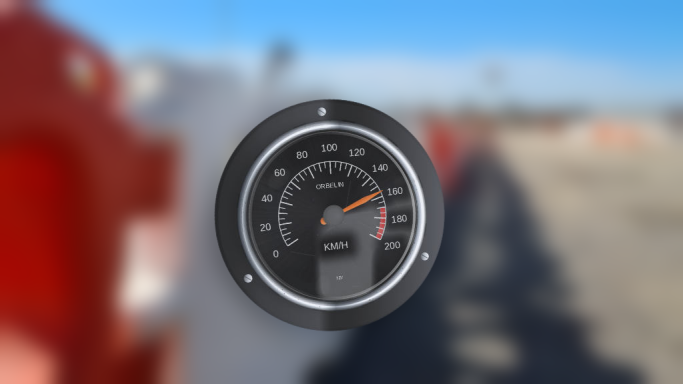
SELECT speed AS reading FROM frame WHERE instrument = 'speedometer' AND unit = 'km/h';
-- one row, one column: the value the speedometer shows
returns 155 km/h
